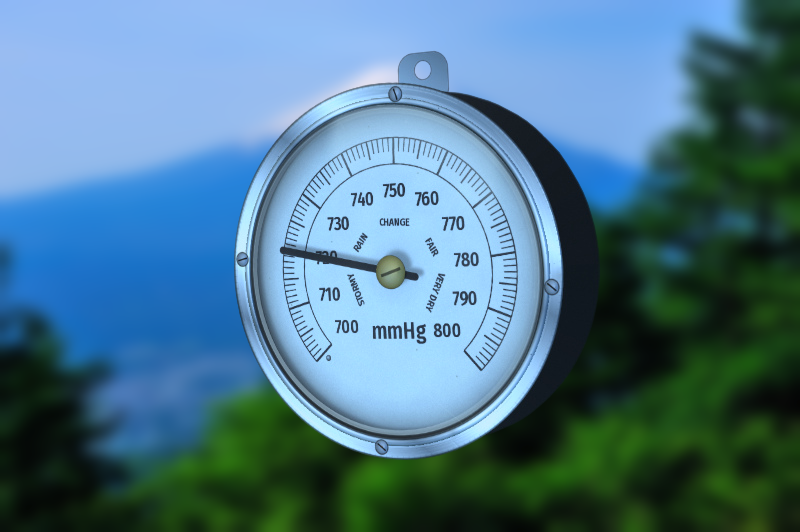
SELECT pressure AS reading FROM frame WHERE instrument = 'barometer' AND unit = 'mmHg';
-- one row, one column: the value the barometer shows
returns 720 mmHg
